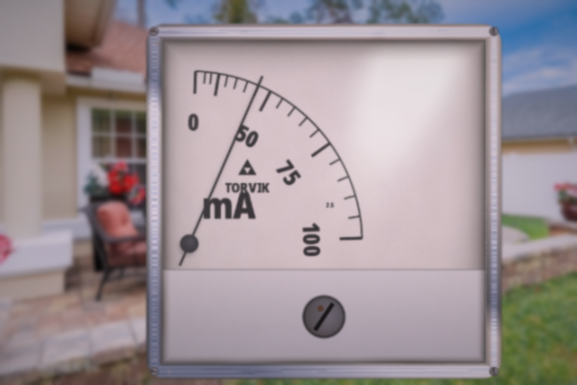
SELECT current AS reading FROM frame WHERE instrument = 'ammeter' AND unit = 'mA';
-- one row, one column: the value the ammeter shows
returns 45 mA
